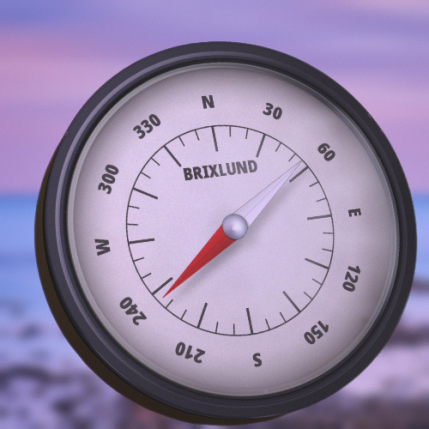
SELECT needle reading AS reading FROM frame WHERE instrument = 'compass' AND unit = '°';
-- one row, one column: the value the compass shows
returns 235 °
